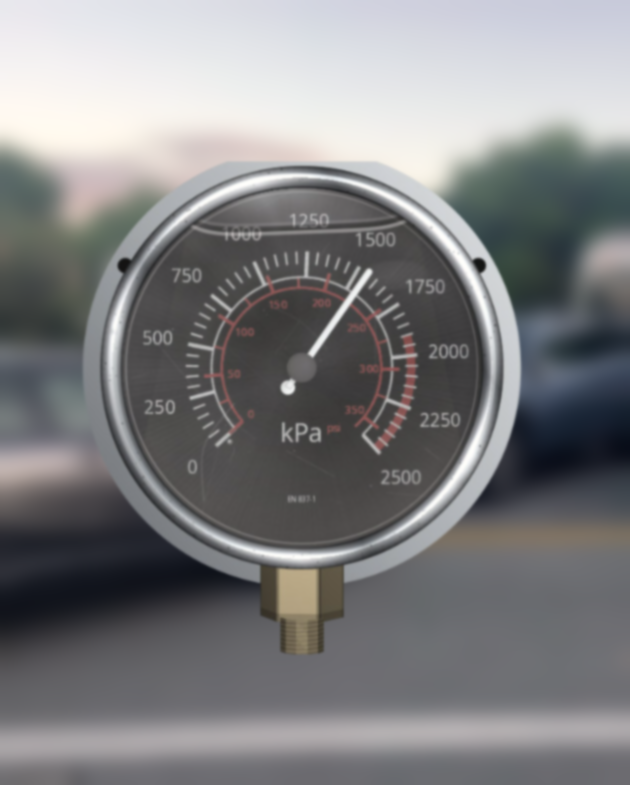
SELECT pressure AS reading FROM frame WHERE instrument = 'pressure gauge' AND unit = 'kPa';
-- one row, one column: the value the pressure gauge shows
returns 1550 kPa
